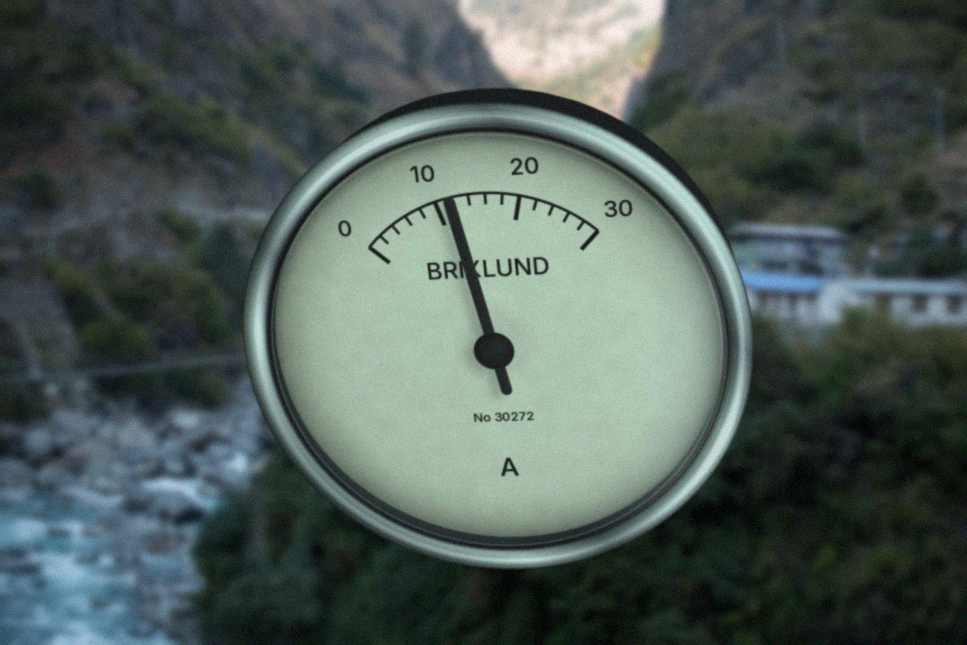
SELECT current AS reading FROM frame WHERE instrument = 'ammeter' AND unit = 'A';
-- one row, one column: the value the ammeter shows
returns 12 A
